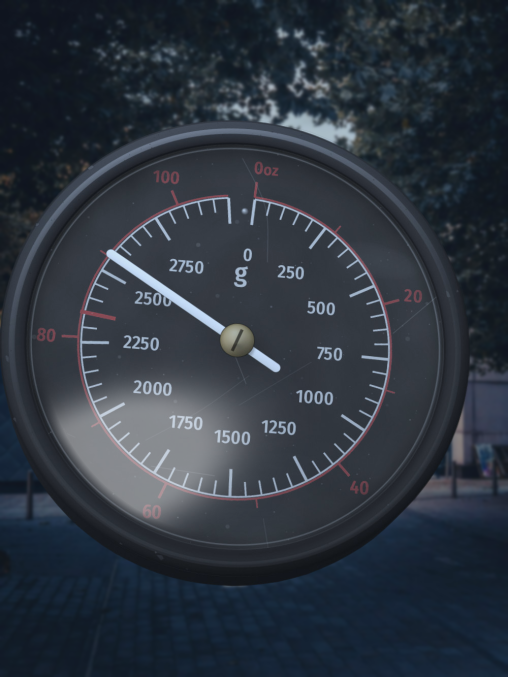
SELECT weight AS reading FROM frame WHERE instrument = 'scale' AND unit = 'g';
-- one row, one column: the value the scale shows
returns 2550 g
